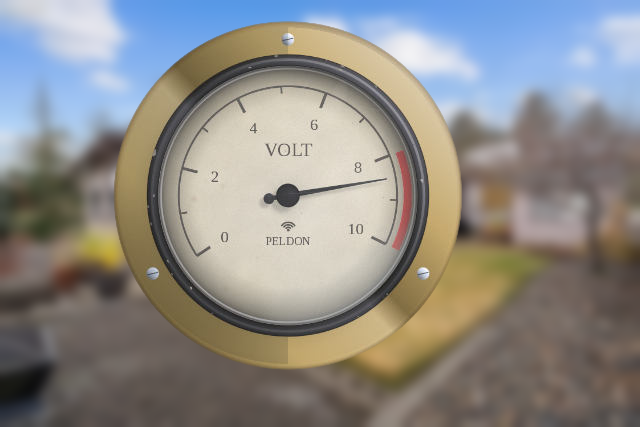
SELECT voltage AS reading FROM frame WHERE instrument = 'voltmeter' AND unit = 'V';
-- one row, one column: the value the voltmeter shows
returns 8.5 V
